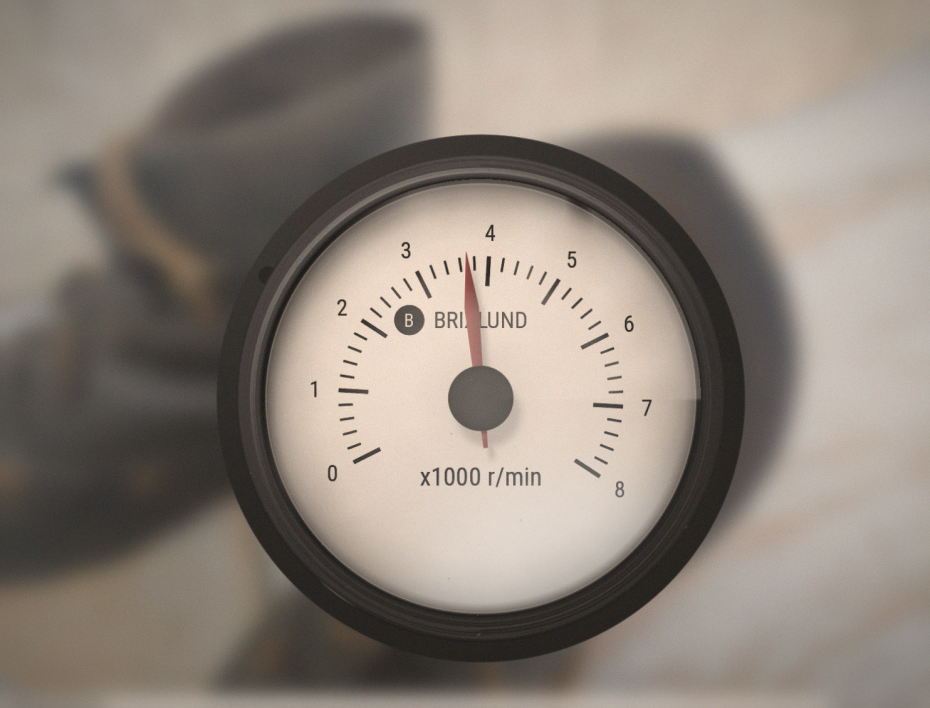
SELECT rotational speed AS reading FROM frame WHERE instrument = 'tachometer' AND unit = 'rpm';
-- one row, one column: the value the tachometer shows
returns 3700 rpm
